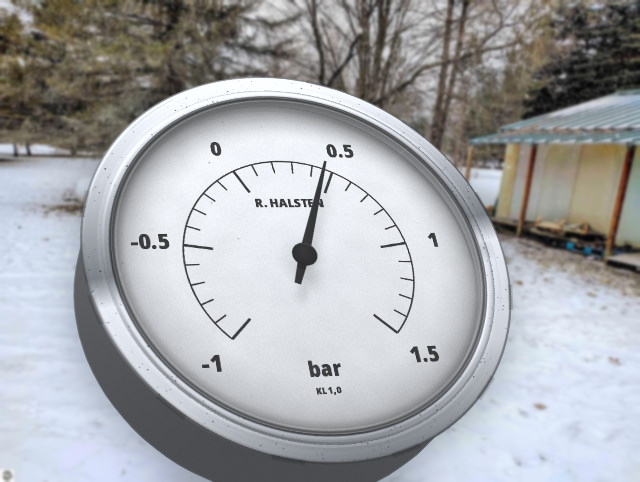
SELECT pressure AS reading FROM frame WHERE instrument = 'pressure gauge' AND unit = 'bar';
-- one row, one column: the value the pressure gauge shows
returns 0.45 bar
